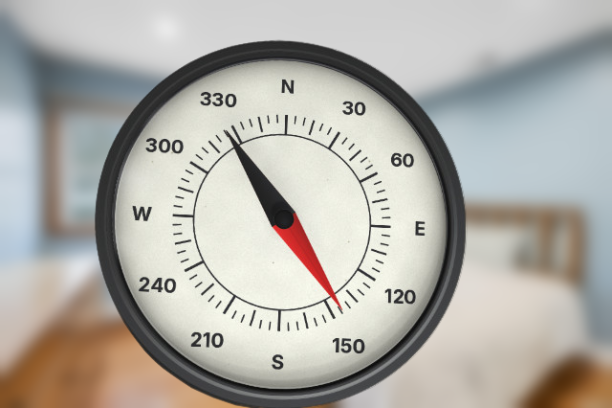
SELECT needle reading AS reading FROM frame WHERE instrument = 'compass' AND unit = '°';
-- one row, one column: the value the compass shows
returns 145 °
